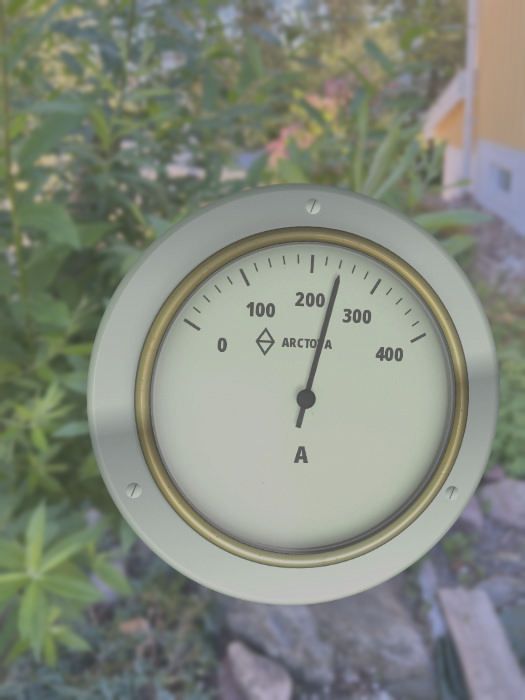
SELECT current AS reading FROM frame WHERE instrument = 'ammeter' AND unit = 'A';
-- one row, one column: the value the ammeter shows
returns 240 A
